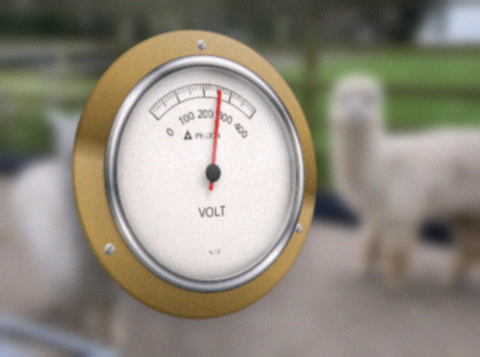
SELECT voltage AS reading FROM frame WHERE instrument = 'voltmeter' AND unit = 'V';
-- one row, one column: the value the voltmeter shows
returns 250 V
